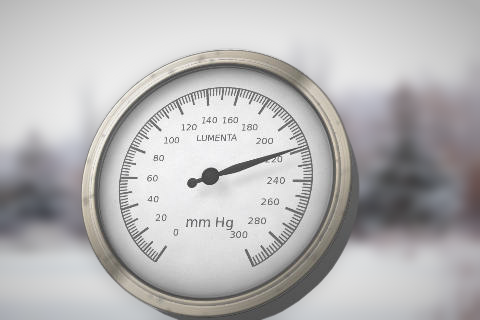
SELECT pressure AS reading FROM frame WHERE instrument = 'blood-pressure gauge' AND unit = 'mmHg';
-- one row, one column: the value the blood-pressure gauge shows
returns 220 mmHg
